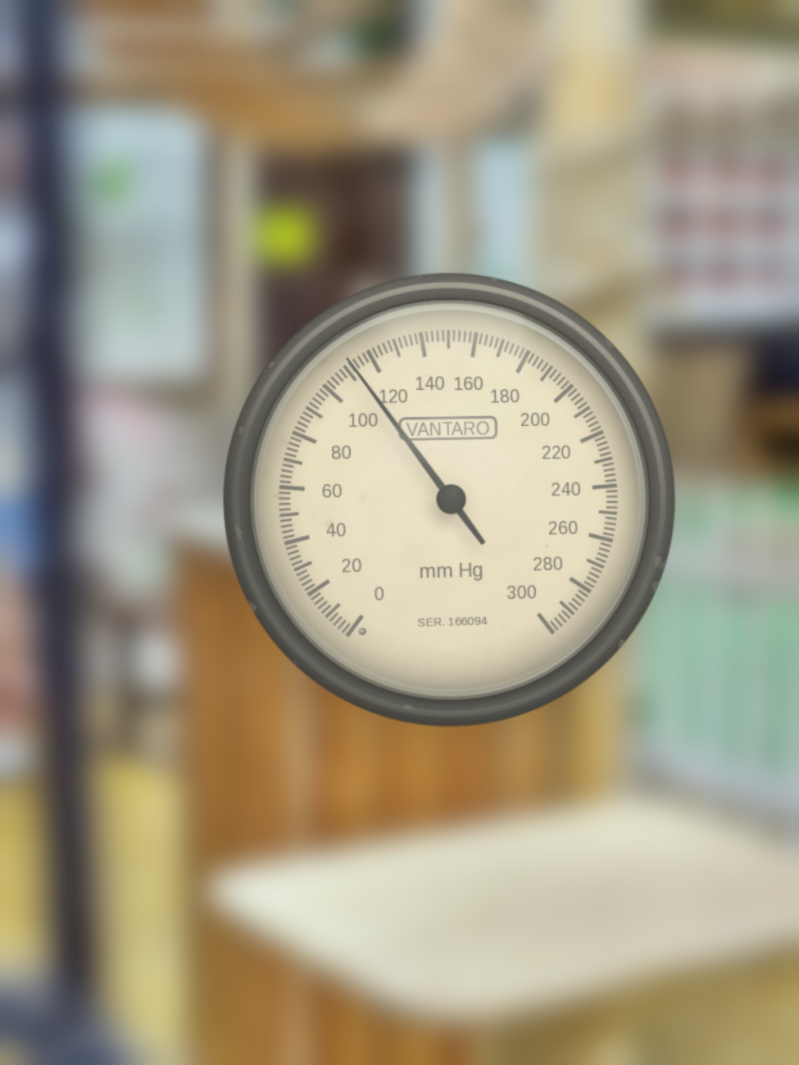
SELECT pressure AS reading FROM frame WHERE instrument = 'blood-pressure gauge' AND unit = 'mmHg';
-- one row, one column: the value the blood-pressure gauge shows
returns 112 mmHg
